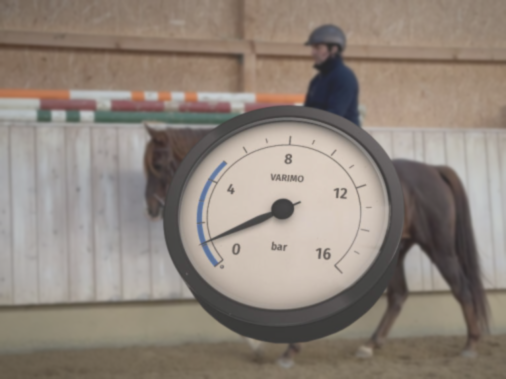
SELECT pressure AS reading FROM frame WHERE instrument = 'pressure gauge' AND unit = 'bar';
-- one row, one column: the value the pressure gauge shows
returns 1 bar
